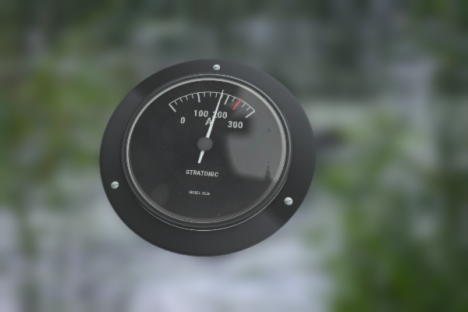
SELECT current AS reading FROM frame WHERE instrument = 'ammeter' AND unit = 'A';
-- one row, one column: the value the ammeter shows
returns 180 A
